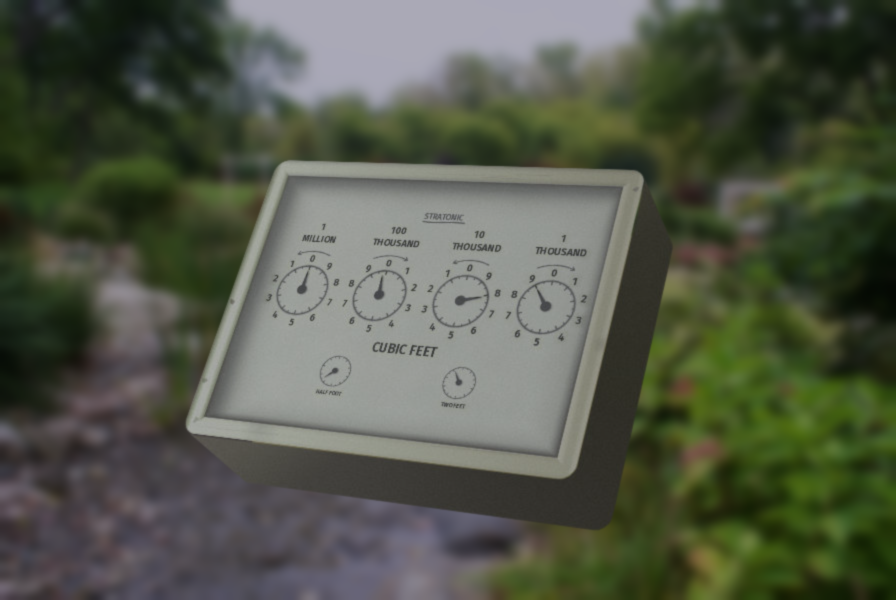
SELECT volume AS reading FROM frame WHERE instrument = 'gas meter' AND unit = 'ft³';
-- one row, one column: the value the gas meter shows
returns 997900 ft³
